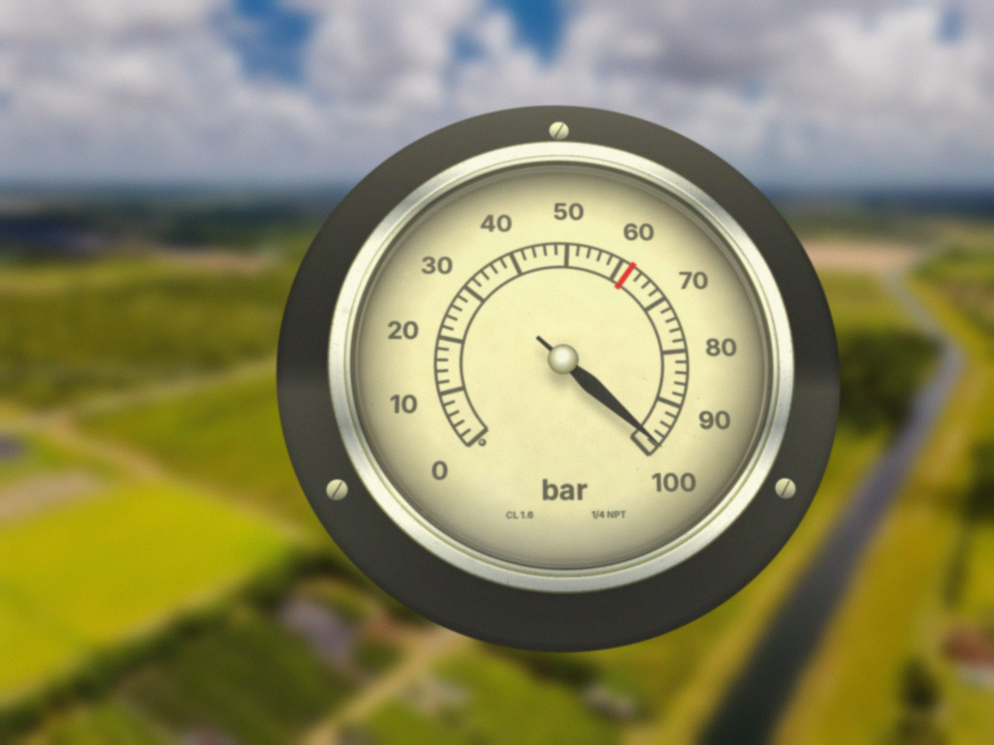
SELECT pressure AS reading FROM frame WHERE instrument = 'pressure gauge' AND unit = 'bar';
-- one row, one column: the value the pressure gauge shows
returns 98 bar
